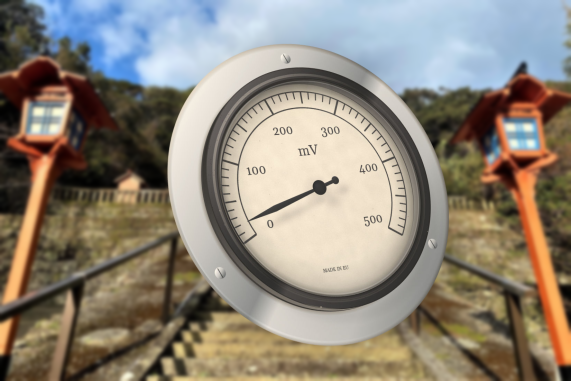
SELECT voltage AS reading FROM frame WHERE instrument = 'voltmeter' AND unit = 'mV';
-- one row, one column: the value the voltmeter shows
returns 20 mV
